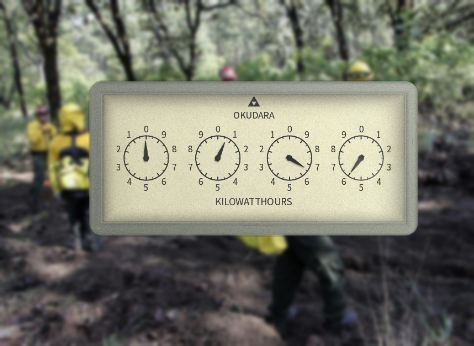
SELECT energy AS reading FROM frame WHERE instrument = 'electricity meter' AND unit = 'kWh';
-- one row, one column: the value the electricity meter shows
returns 66 kWh
